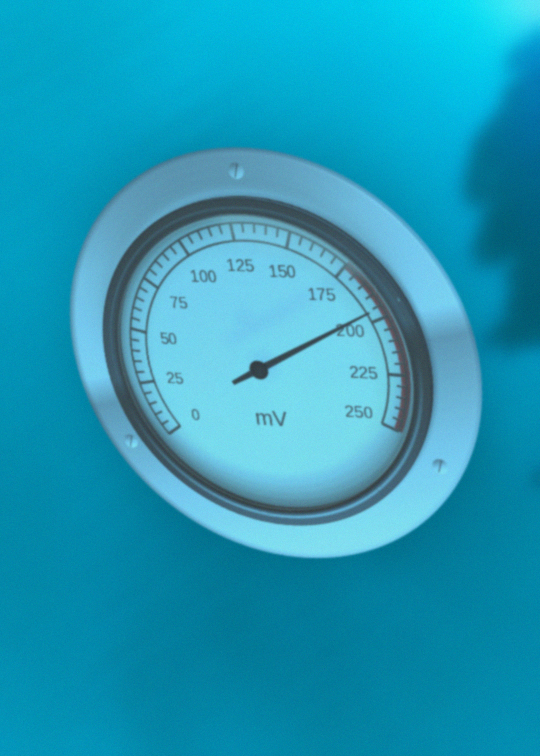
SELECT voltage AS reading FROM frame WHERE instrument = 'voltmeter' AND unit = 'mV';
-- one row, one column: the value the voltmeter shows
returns 195 mV
